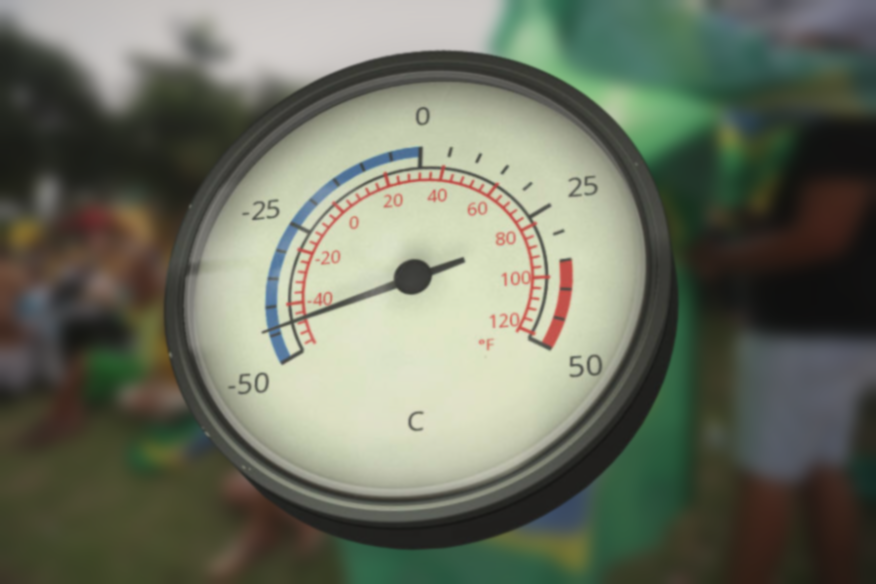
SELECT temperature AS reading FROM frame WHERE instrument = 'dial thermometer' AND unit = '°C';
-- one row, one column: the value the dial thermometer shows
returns -45 °C
